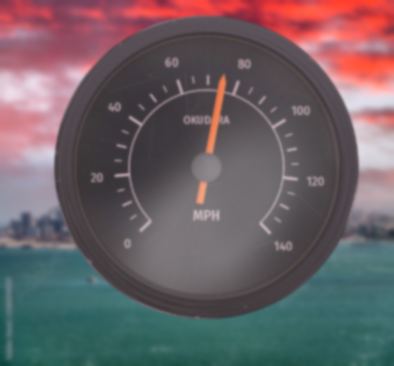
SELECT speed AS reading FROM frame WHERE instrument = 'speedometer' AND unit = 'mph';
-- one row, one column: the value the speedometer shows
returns 75 mph
